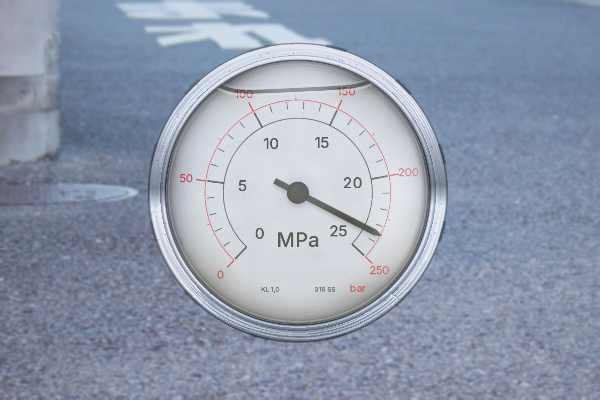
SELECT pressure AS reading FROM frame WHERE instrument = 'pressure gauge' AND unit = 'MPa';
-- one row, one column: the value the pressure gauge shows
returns 23.5 MPa
